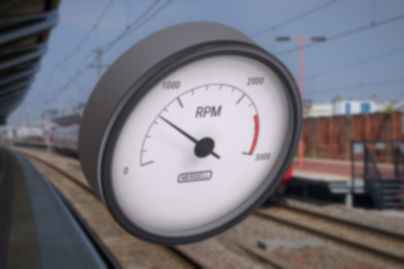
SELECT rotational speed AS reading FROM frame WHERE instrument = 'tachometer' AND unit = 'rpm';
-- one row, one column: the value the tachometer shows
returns 700 rpm
